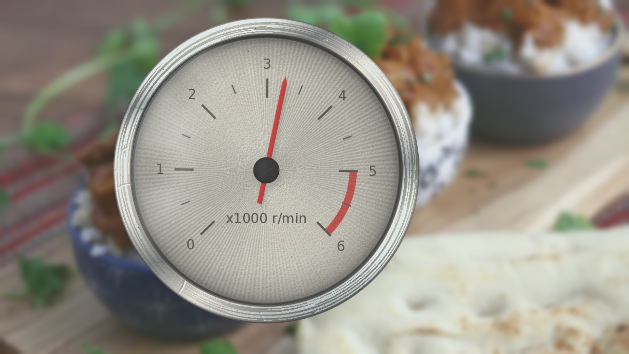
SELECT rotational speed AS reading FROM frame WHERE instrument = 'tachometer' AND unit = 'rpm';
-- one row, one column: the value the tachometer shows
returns 3250 rpm
